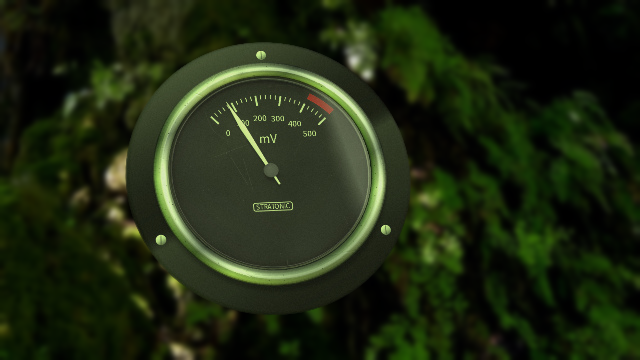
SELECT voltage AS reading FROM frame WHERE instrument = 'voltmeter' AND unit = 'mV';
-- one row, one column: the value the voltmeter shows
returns 80 mV
